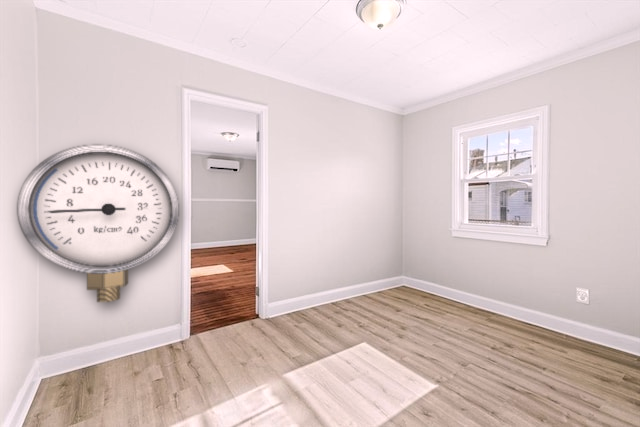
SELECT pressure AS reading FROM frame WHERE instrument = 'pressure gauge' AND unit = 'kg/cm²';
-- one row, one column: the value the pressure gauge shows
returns 6 kg/cm²
